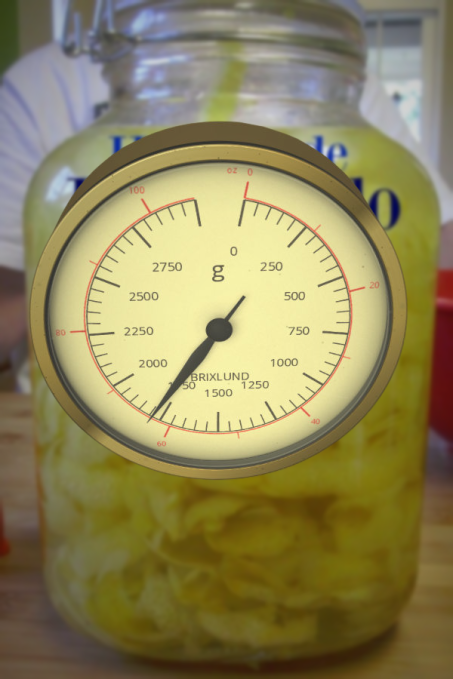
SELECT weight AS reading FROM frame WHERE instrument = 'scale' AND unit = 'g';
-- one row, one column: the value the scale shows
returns 1800 g
